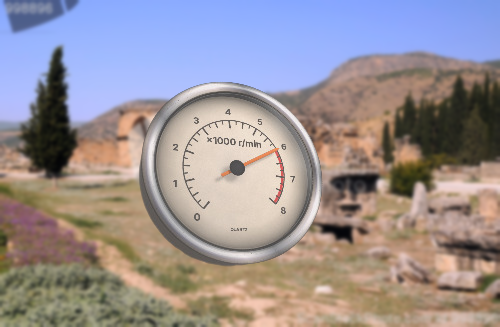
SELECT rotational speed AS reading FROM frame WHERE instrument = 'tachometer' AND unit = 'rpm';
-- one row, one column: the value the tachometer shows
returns 6000 rpm
